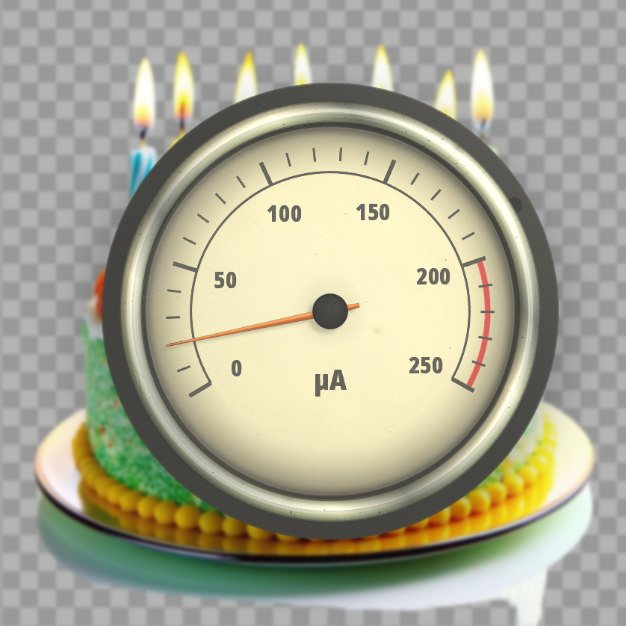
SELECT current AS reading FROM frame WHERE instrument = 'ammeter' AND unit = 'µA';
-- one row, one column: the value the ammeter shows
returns 20 µA
